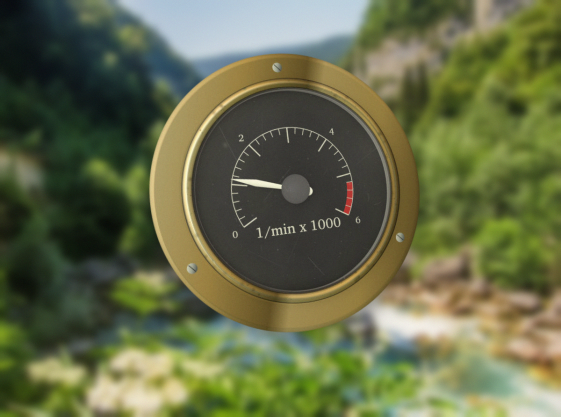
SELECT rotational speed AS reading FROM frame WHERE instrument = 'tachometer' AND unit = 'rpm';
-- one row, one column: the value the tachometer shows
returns 1100 rpm
